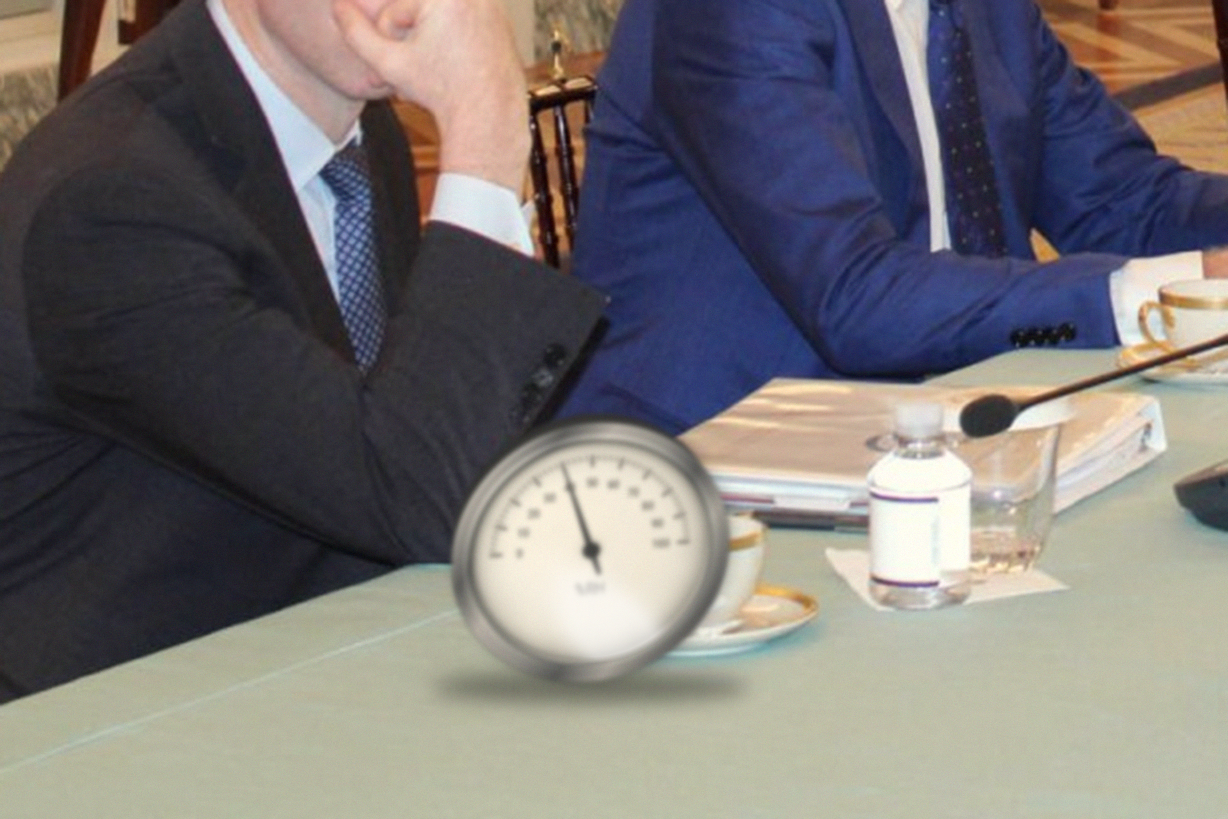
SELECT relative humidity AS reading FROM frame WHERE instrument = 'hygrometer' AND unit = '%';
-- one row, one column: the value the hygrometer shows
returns 40 %
